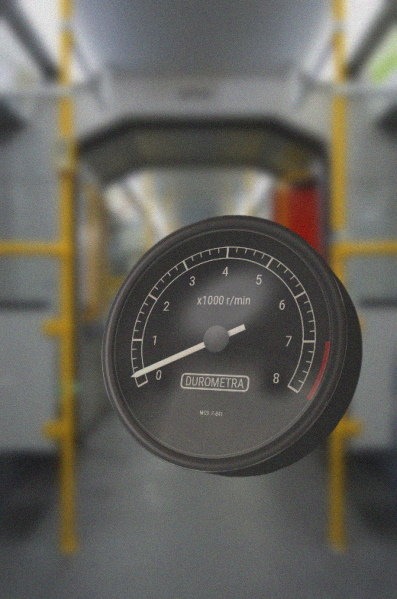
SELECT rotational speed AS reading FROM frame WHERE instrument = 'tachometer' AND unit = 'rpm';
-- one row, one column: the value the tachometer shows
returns 200 rpm
